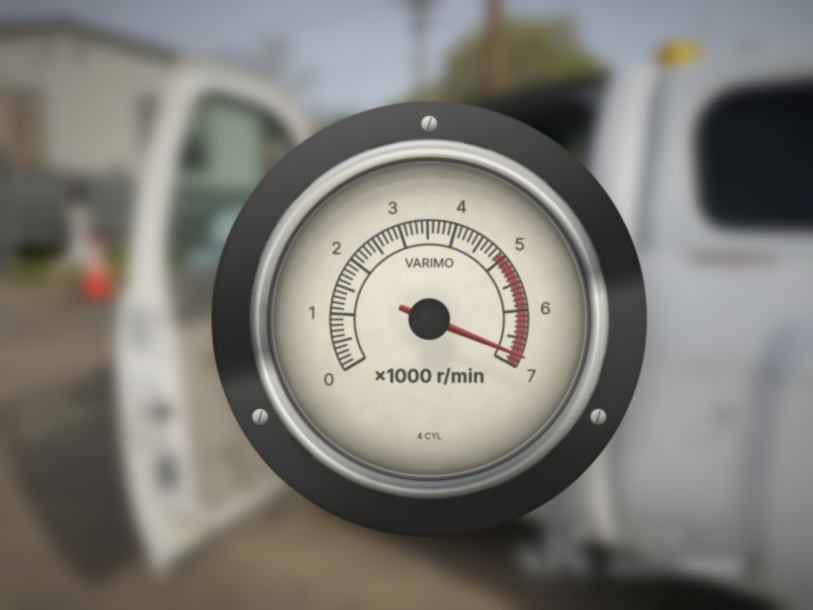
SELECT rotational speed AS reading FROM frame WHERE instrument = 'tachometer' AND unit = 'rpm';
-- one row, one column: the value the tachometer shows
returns 6800 rpm
